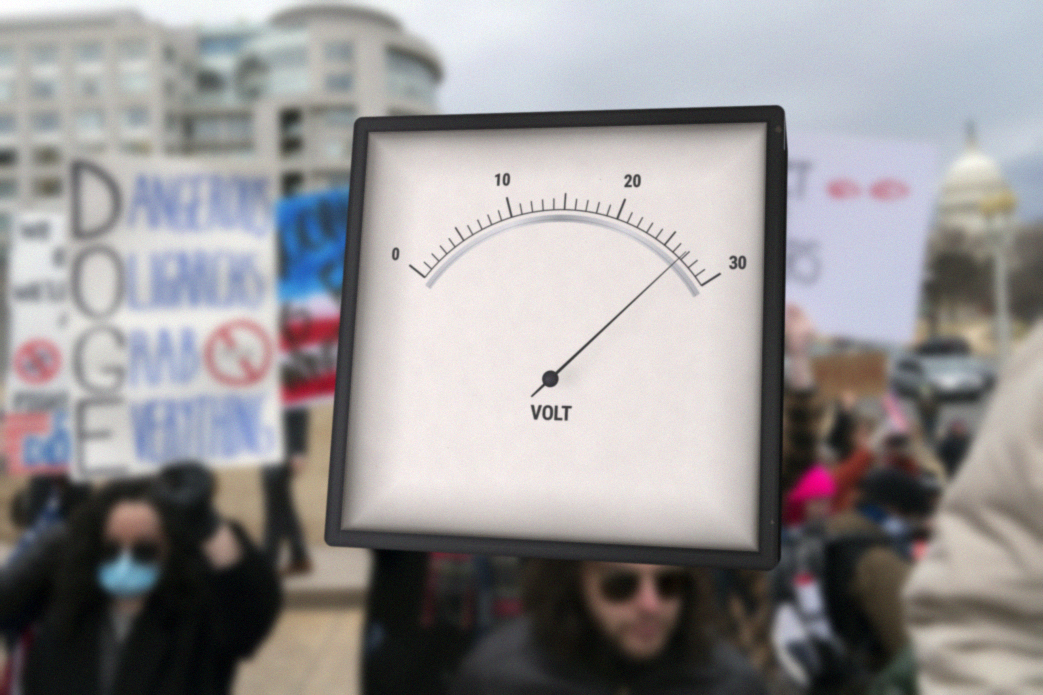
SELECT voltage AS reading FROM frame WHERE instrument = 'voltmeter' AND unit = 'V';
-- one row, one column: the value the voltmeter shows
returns 27 V
